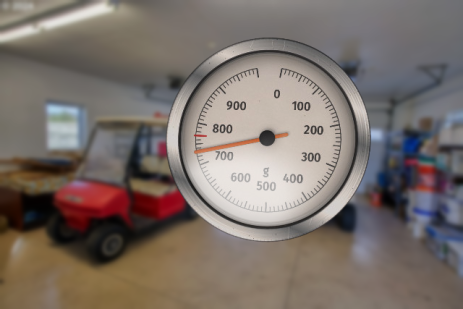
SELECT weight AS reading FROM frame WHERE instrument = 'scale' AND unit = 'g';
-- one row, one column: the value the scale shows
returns 730 g
